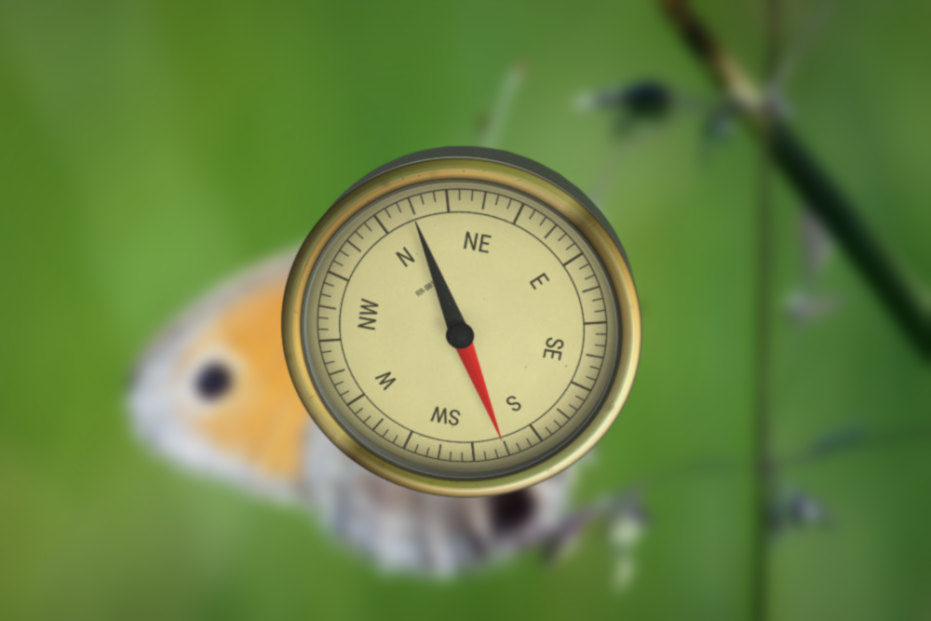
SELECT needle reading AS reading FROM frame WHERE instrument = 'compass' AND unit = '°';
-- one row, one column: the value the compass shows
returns 195 °
